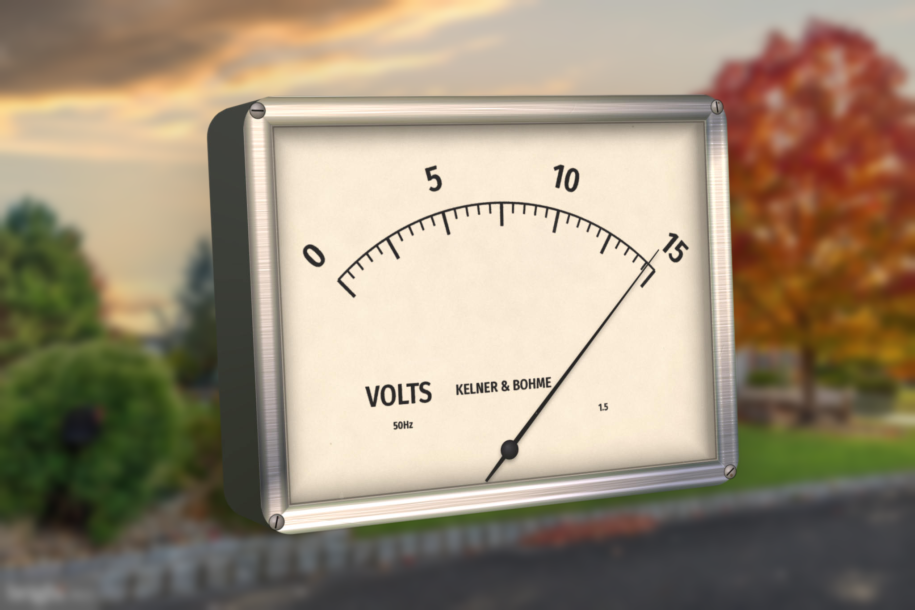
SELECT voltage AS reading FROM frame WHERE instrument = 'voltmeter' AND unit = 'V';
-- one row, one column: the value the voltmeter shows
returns 14.5 V
